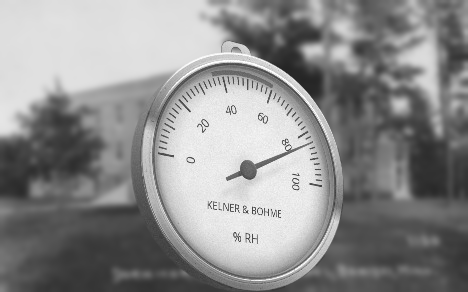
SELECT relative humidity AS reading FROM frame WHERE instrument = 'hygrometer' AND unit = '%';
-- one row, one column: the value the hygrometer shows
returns 84 %
